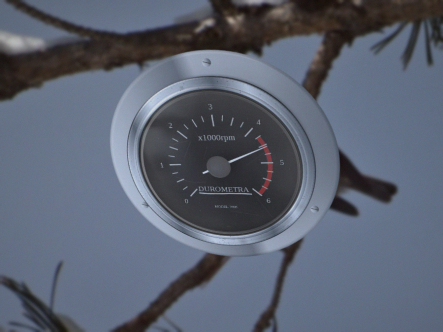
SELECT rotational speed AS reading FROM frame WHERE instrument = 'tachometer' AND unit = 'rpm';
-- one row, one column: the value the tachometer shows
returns 4500 rpm
